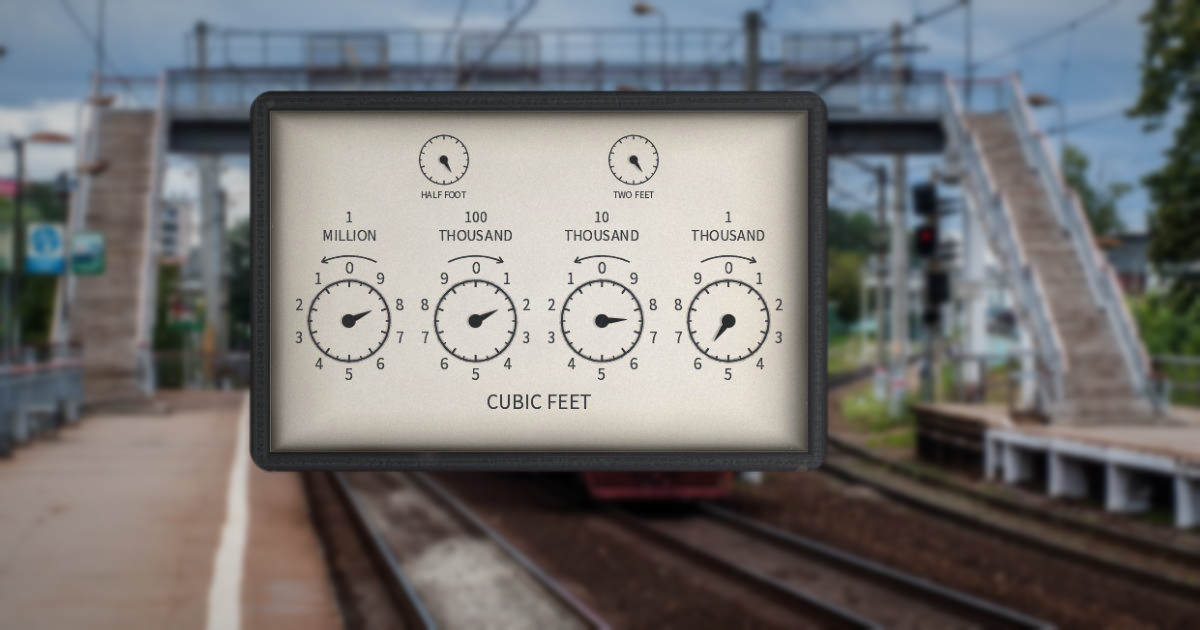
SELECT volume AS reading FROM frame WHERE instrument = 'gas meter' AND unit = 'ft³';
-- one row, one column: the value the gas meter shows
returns 817600 ft³
